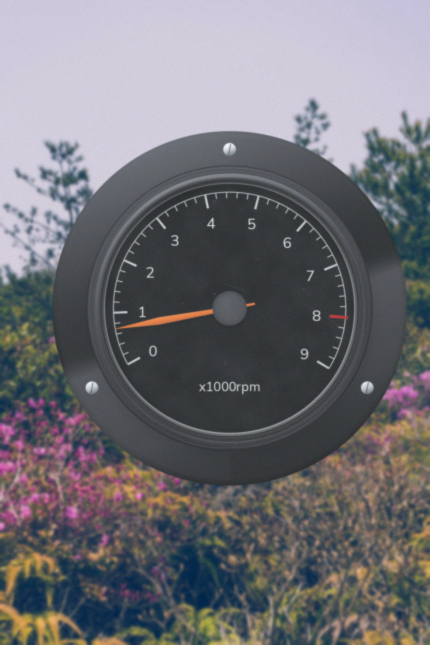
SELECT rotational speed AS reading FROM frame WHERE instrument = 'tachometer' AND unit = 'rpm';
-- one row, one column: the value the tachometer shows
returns 700 rpm
